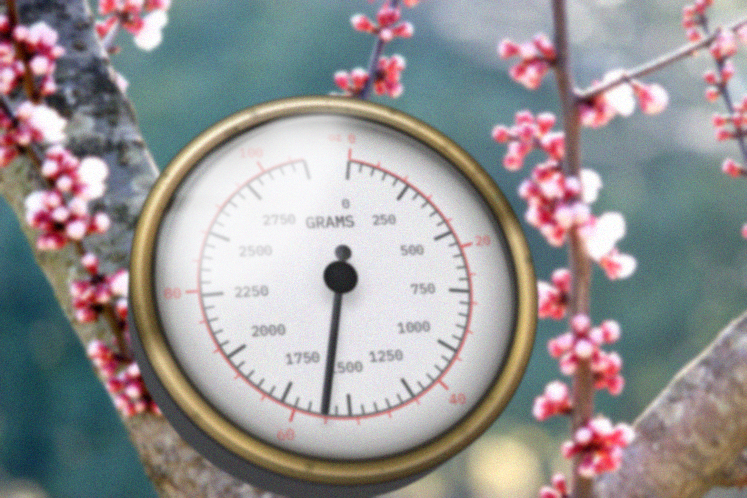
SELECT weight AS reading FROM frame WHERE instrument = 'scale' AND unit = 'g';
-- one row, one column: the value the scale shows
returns 1600 g
